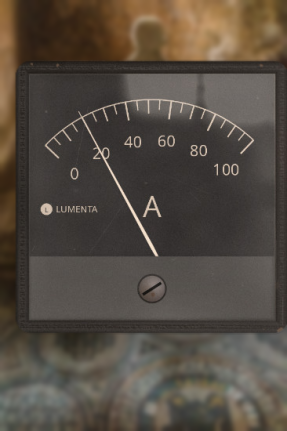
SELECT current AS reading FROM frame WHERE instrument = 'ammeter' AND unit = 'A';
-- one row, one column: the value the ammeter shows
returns 20 A
